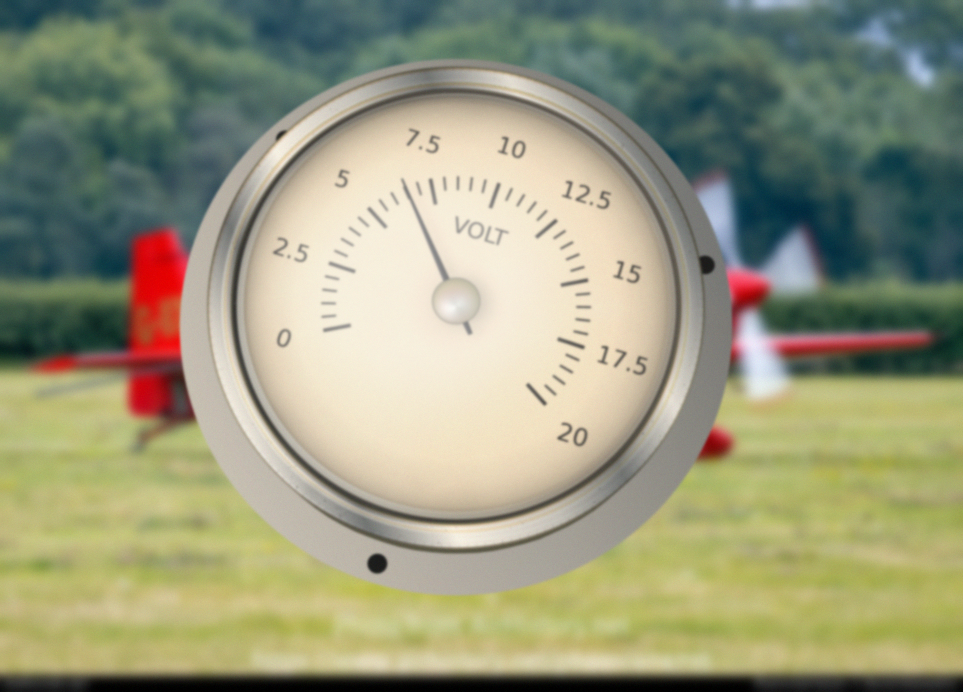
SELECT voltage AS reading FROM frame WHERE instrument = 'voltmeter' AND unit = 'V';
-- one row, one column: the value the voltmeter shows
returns 6.5 V
